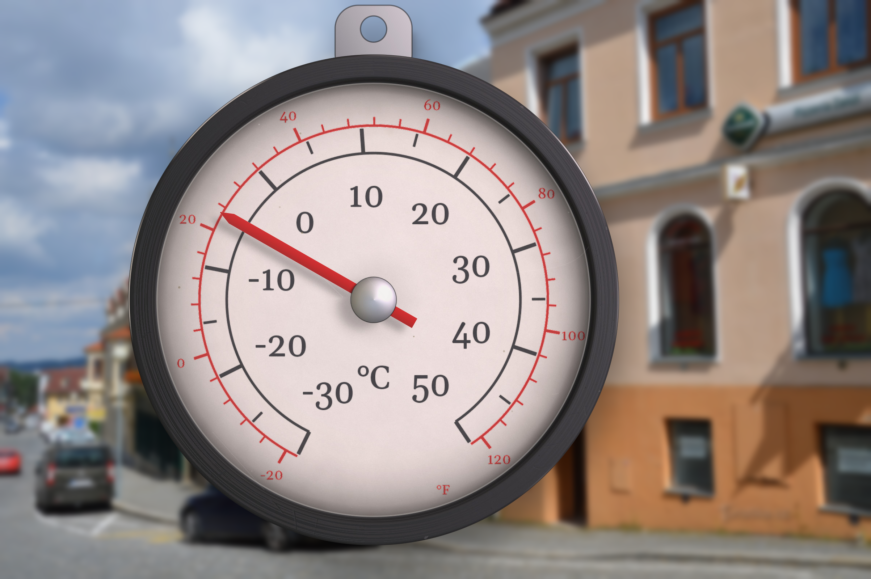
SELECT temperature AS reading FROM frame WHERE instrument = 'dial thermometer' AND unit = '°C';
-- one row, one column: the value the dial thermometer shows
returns -5 °C
